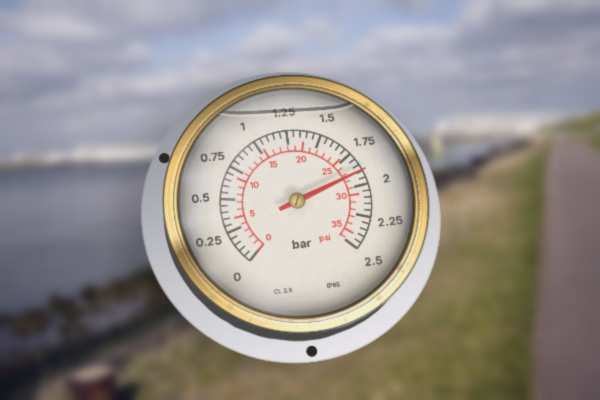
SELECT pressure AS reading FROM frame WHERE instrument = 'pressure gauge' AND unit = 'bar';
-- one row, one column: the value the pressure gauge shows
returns 1.9 bar
